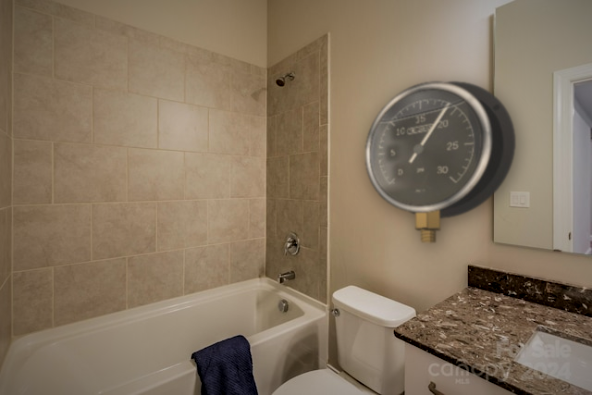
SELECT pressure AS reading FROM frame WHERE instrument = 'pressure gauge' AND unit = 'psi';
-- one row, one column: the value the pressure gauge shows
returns 19 psi
